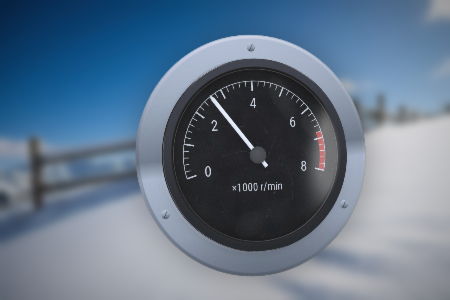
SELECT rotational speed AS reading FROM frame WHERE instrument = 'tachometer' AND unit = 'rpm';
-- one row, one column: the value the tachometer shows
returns 2600 rpm
